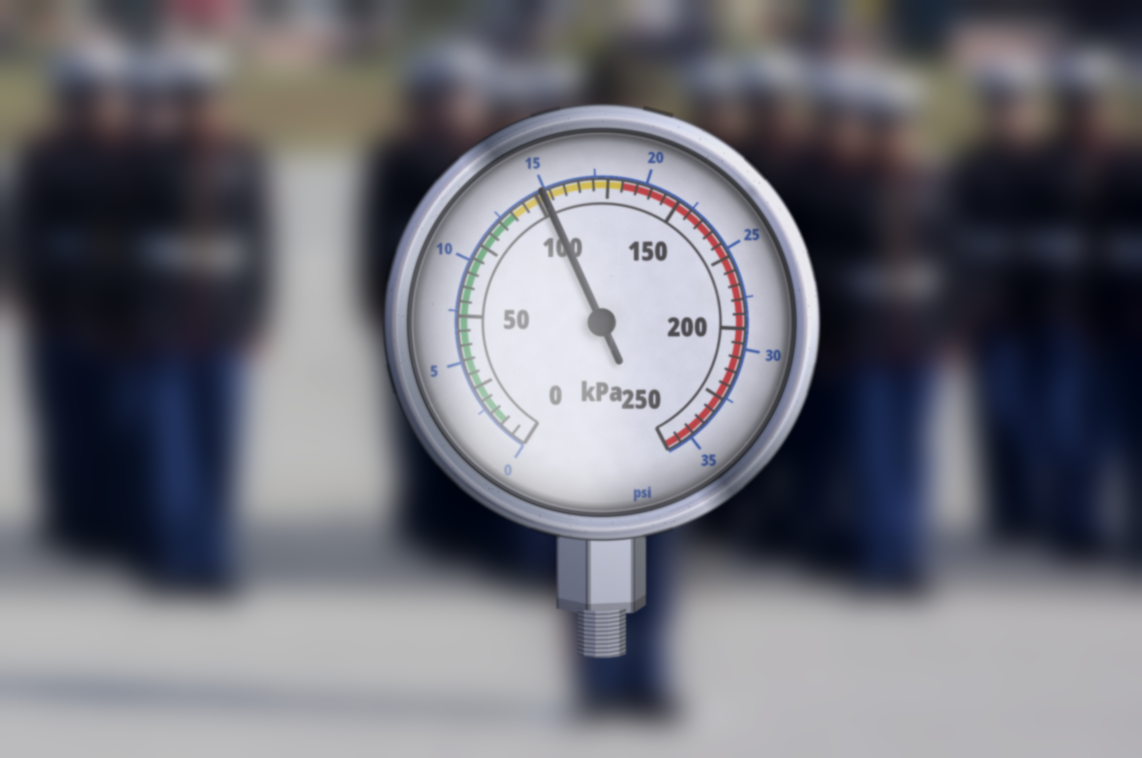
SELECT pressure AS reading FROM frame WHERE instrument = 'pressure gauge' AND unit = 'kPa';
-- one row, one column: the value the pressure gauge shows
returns 102.5 kPa
